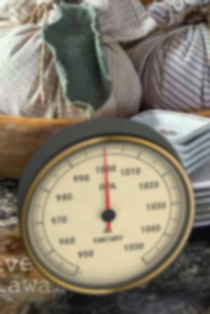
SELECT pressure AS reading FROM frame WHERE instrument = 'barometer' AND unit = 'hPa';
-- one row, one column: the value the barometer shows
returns 1000 hPa
